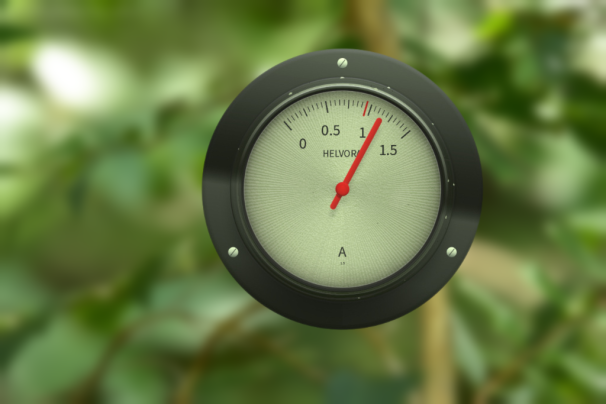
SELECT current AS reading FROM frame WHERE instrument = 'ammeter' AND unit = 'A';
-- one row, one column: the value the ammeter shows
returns 1.15 A
